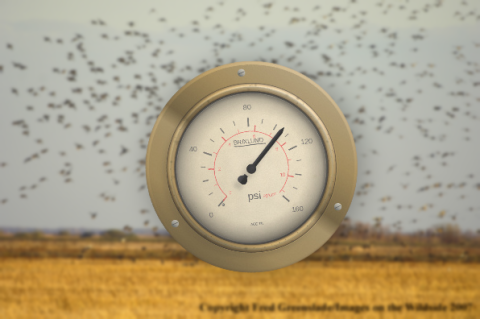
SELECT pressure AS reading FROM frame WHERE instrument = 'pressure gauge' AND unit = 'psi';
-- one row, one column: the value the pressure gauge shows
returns 105 psi
